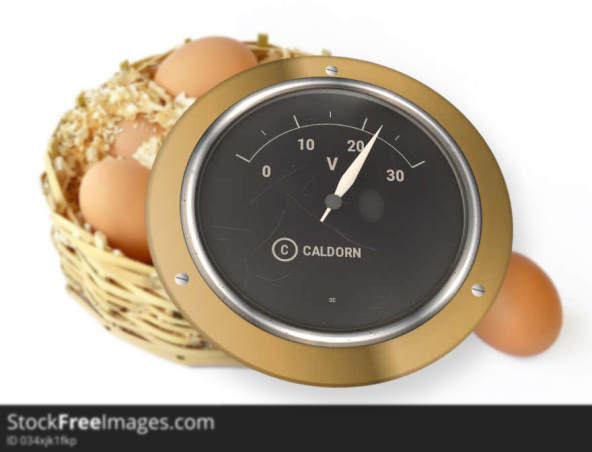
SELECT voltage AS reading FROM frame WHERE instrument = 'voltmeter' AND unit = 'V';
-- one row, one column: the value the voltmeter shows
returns 22.5 V
